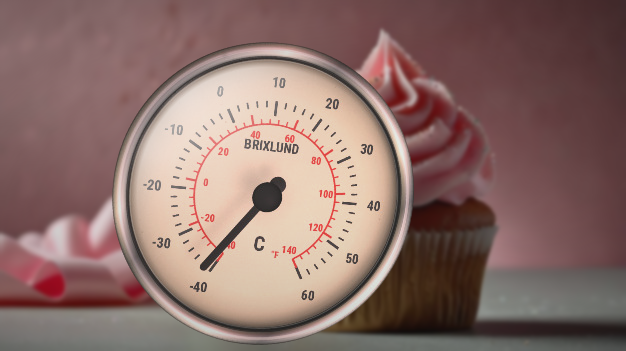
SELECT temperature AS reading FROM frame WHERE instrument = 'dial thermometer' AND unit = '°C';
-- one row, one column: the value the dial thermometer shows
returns -38 °C
